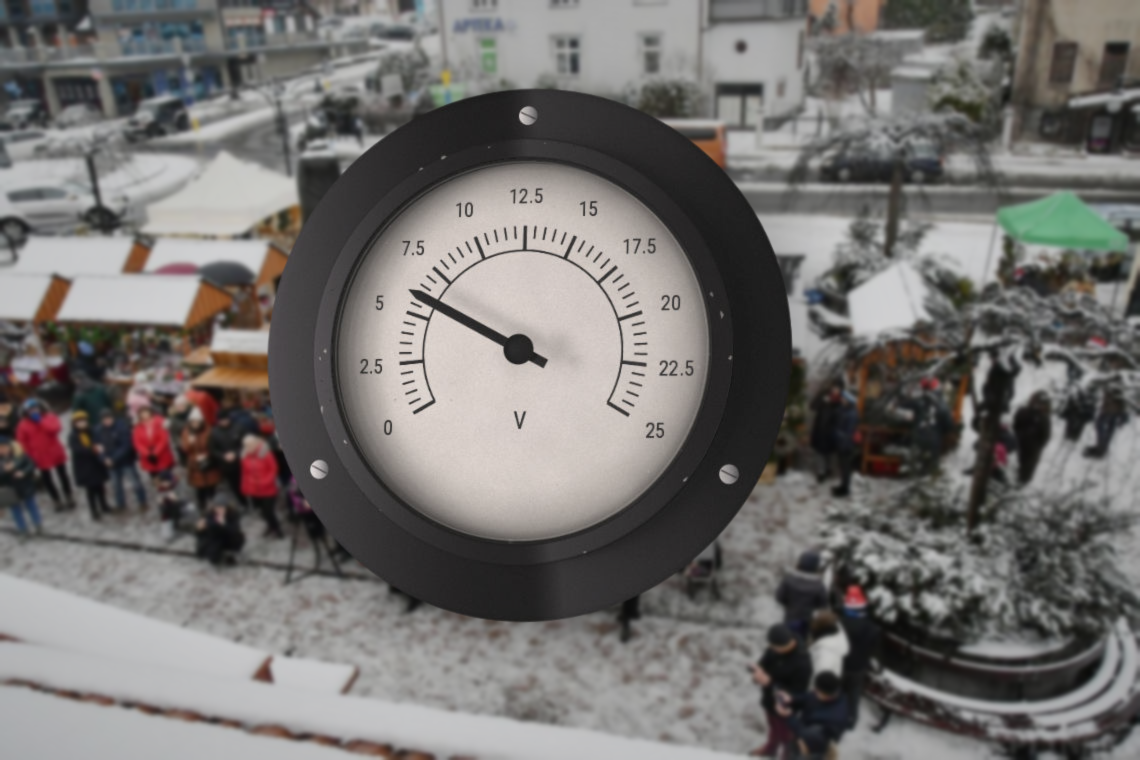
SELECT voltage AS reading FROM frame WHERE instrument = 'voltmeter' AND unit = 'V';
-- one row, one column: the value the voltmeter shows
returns 6 V
